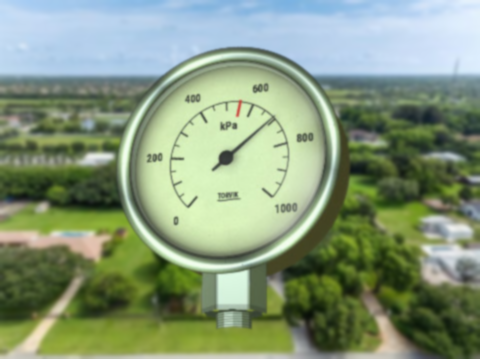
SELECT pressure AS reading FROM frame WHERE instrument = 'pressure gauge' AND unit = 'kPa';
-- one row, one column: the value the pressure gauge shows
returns 700 kPa
